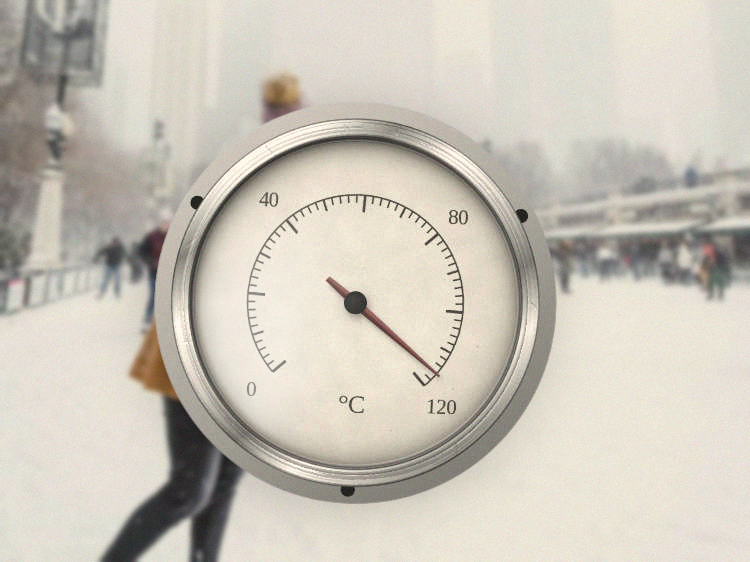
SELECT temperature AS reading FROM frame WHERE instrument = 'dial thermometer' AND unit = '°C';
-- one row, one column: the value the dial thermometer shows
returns 116 °C
